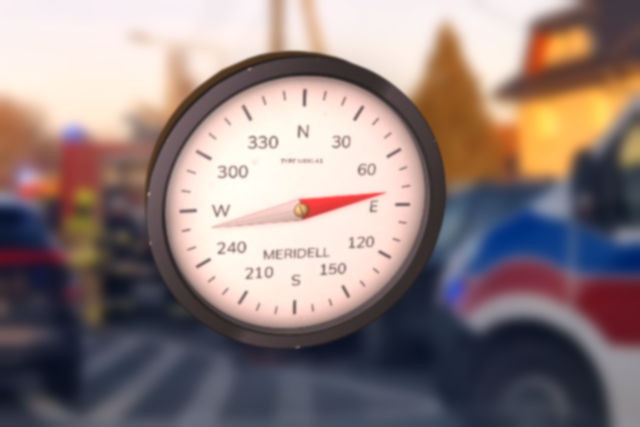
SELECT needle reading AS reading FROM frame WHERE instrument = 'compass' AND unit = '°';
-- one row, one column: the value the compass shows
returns 80 °
